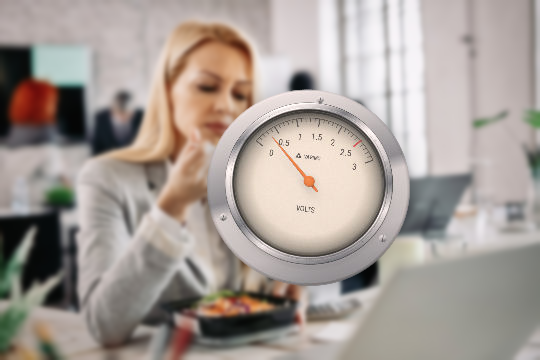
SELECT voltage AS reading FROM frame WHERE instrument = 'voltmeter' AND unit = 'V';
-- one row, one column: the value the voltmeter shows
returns 0.3 V
